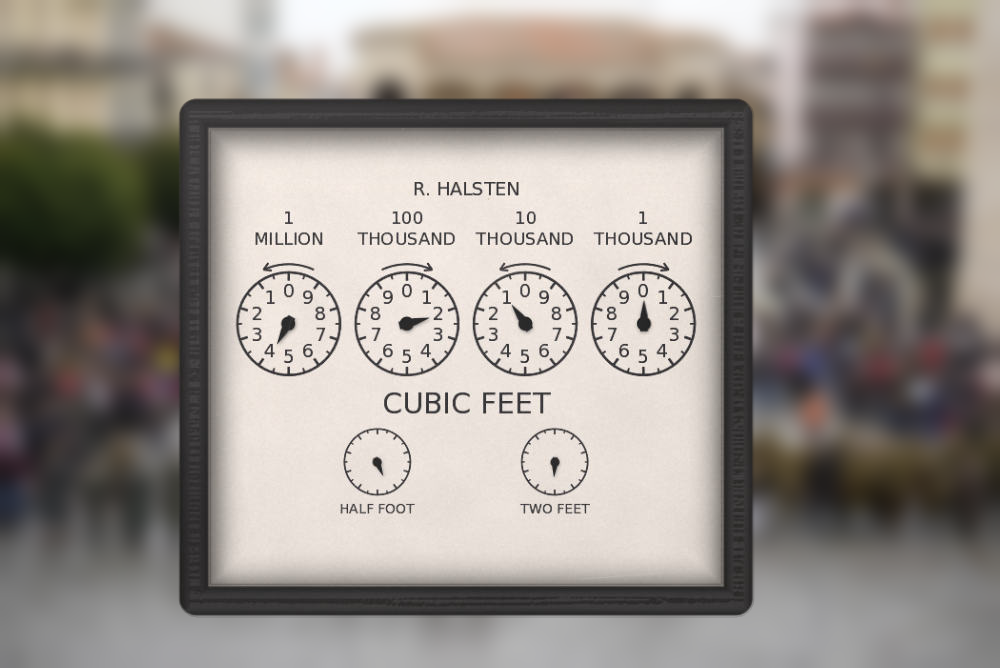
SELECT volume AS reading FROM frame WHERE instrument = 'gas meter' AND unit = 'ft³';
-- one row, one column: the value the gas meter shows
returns 421000 ft³
